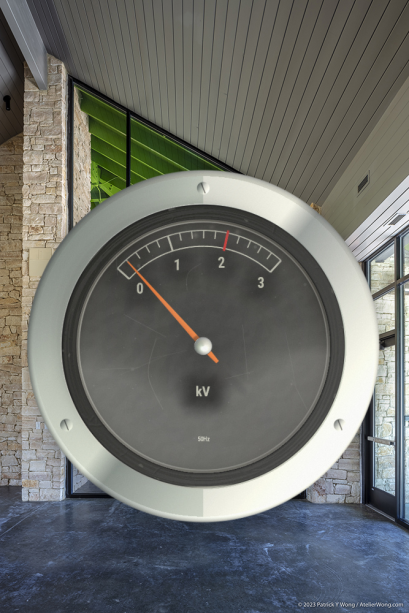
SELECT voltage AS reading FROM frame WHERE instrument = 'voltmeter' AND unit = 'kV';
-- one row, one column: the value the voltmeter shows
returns 0.2 kV
